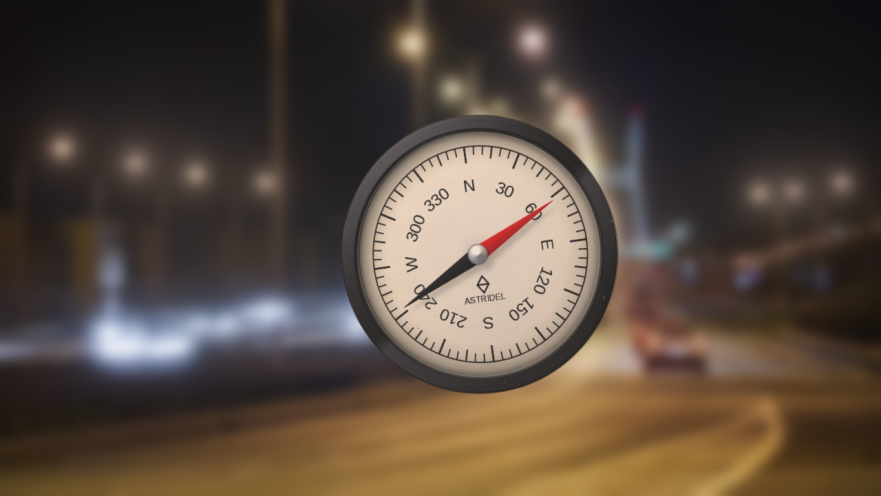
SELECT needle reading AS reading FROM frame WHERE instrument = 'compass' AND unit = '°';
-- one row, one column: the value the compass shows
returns 62.5 °
